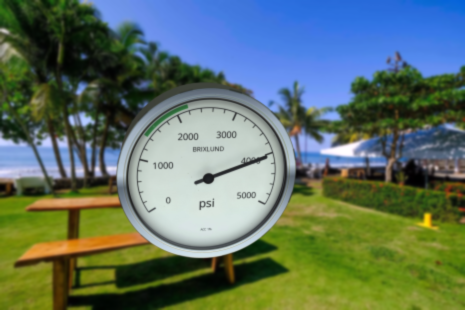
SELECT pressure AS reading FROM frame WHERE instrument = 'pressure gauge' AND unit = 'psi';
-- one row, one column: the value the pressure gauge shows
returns 4000 psi
